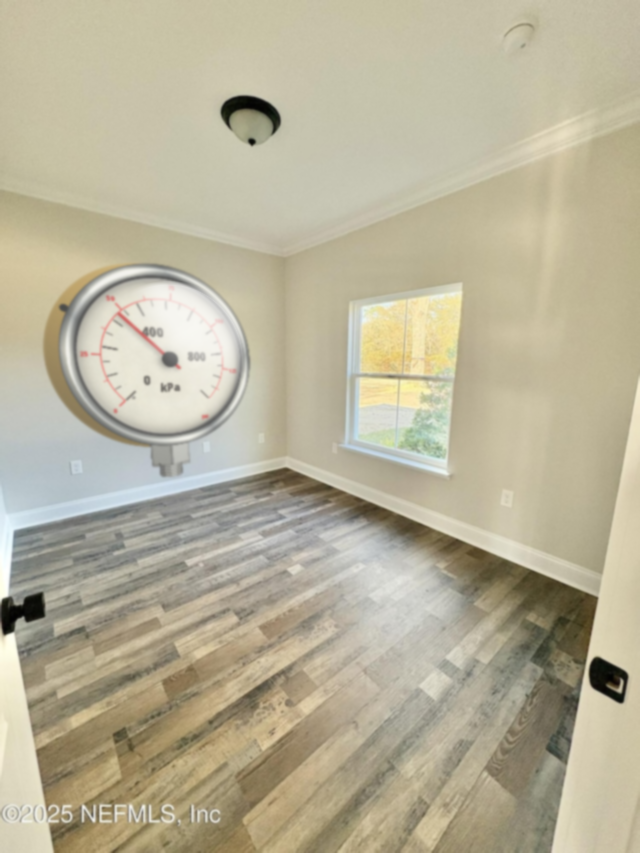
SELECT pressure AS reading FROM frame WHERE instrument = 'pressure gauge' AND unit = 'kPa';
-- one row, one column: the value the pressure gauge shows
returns 325 kPa
